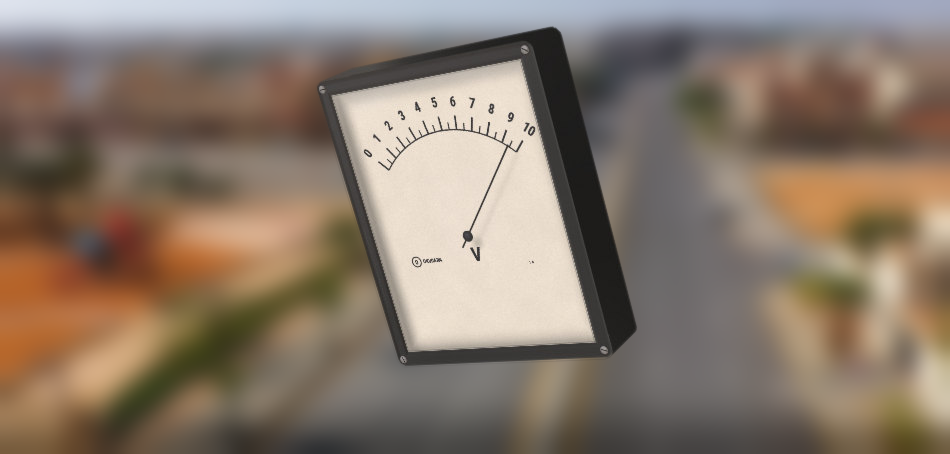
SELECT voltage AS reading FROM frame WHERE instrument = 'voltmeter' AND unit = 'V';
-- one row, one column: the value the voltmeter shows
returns 9.5 V
